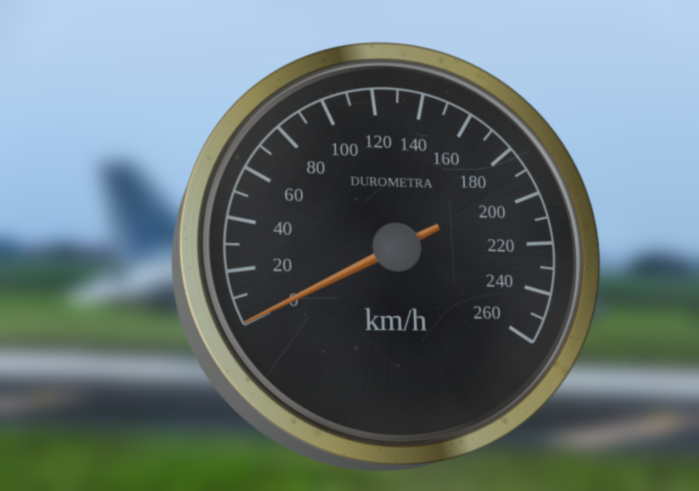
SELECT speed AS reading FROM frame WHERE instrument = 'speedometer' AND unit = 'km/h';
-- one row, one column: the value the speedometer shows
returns 0 km/h
